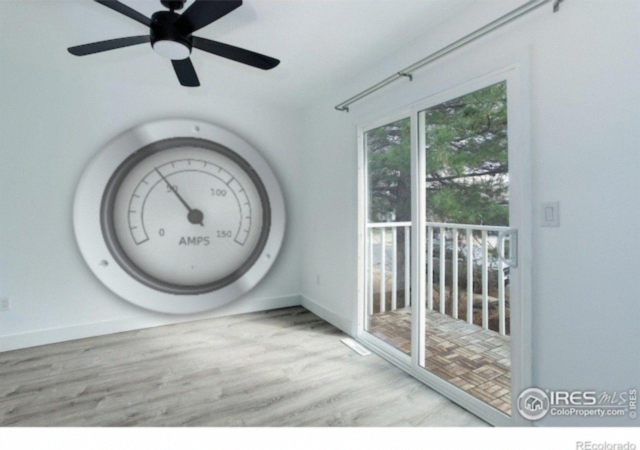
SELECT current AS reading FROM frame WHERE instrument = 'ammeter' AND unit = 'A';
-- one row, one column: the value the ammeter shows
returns 50 A
